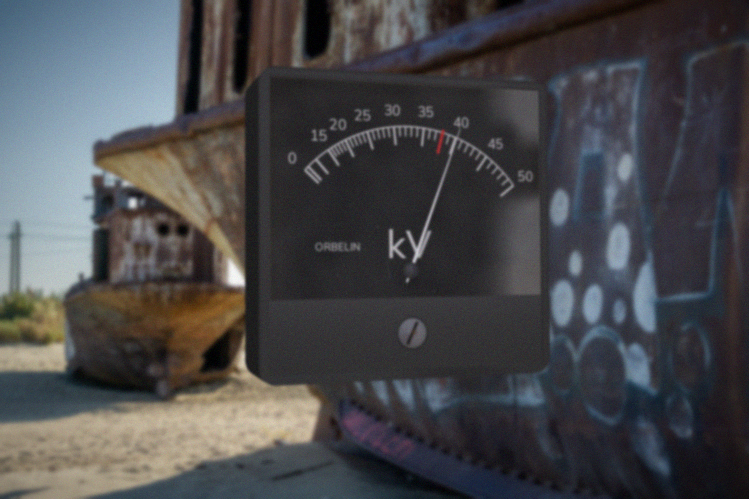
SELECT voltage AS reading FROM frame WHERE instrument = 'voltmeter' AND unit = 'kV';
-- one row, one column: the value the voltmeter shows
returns 40 kV
